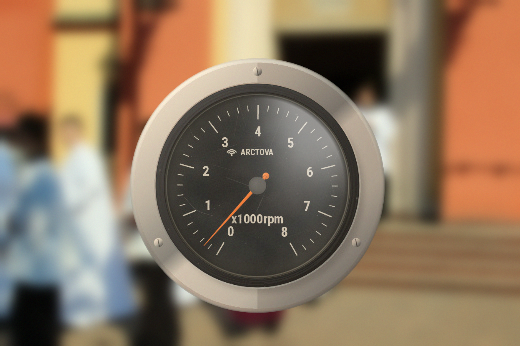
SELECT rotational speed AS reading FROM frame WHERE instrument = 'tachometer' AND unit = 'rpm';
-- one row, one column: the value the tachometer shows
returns 300 rpm
